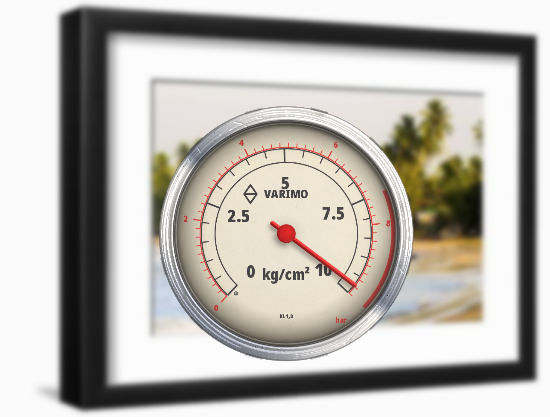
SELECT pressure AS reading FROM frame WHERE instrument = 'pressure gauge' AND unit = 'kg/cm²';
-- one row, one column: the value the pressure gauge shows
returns 9.75 kg/cm²
